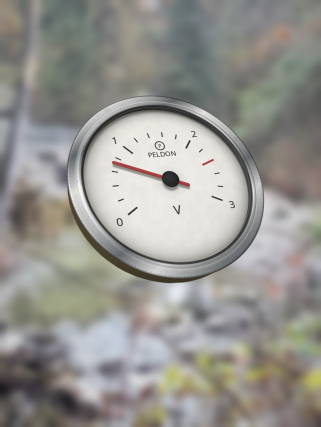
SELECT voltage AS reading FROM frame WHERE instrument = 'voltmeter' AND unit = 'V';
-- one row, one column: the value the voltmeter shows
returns 0.7 V
